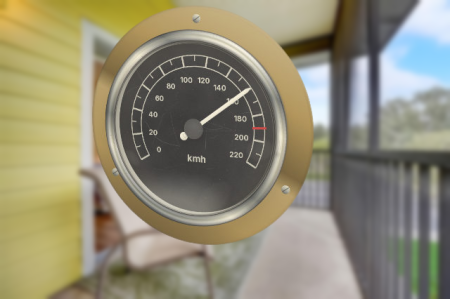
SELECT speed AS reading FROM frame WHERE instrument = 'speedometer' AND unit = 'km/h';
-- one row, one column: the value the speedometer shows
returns 160 km/h
